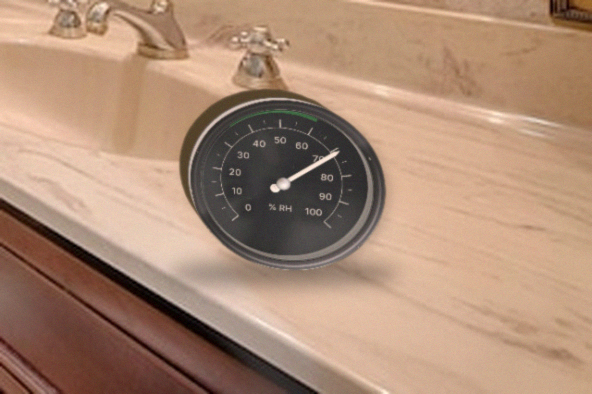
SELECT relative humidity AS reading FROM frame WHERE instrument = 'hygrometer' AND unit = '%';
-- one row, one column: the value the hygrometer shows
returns 70 %
